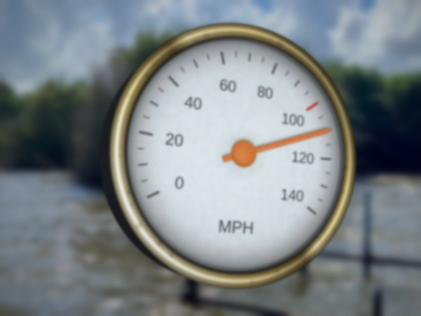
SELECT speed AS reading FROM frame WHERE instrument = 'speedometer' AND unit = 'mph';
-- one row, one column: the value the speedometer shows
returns 110 mph
